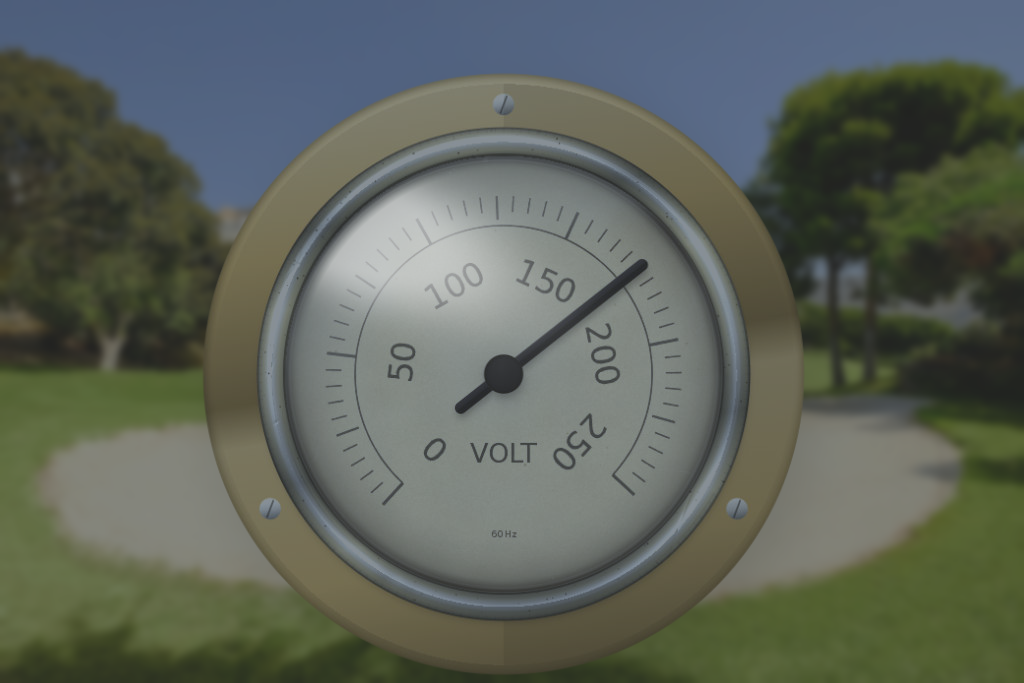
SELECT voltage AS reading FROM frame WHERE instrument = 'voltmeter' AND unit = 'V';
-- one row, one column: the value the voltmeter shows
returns 175 V
